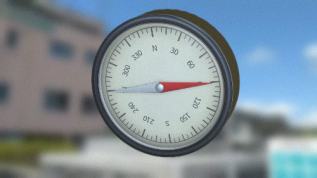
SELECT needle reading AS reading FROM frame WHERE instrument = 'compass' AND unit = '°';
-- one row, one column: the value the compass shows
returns 90 °
